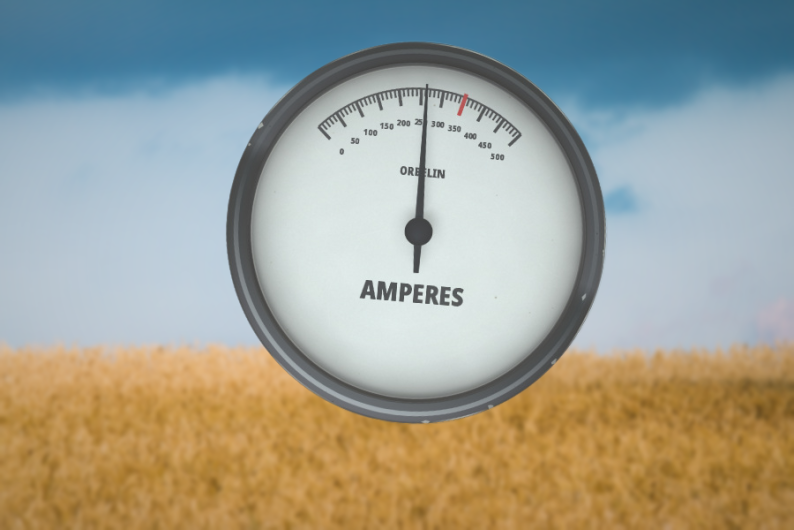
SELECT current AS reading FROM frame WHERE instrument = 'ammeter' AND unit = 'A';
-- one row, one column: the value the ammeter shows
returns 260 A
